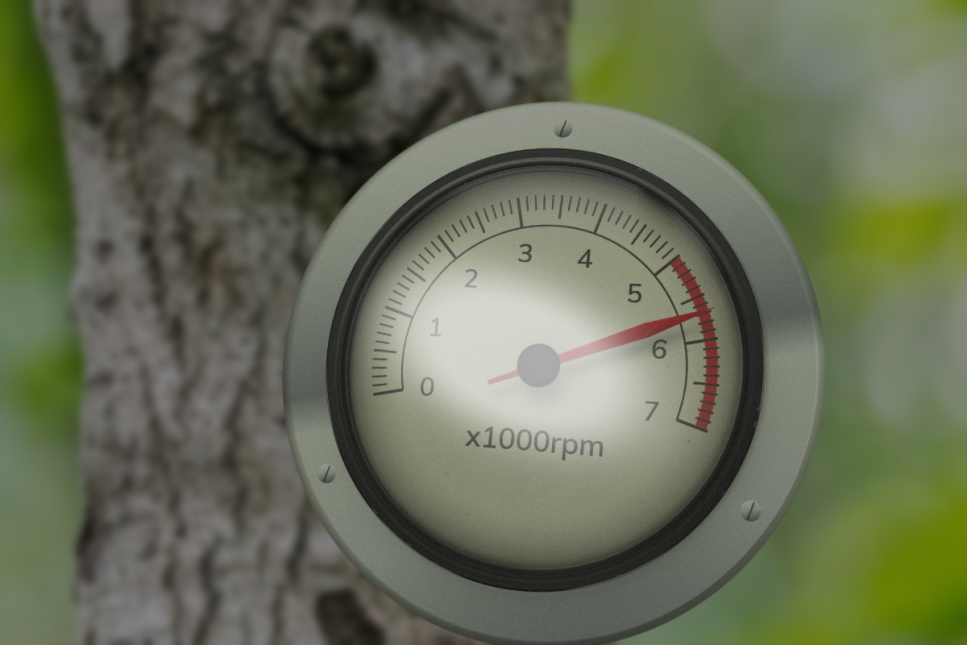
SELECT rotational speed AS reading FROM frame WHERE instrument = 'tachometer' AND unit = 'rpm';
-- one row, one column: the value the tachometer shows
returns 5700 rpm
